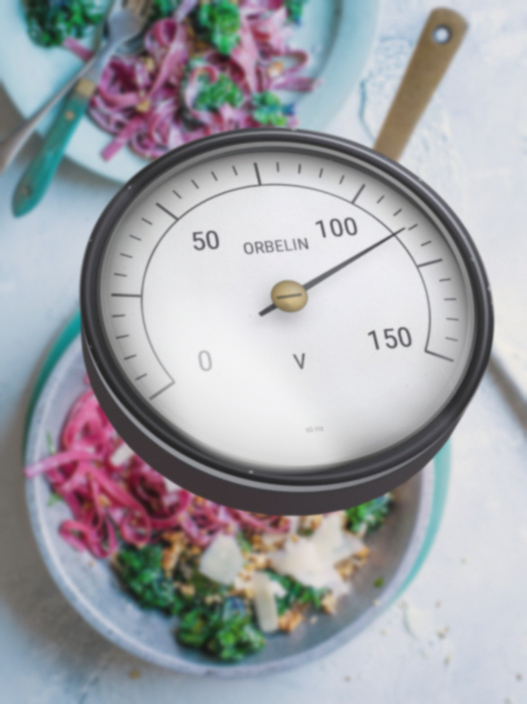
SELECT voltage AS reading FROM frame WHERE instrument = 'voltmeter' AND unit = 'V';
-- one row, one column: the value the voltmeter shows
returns 115 V
